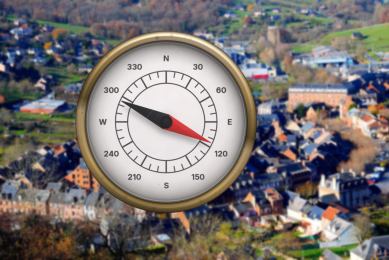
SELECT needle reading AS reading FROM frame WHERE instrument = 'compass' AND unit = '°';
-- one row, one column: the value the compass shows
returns 115 °
